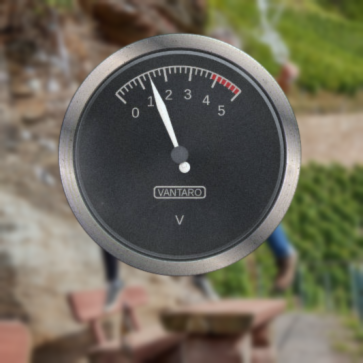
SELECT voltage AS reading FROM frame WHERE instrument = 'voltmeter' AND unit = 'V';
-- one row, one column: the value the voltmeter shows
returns 1.4 V
